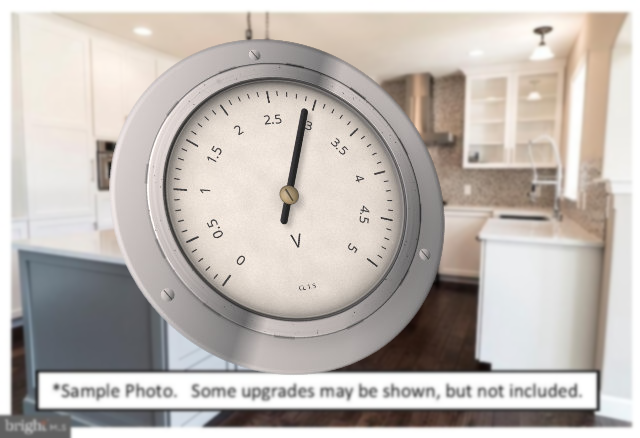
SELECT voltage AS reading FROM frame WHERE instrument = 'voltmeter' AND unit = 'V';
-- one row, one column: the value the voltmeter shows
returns 2.9 V
